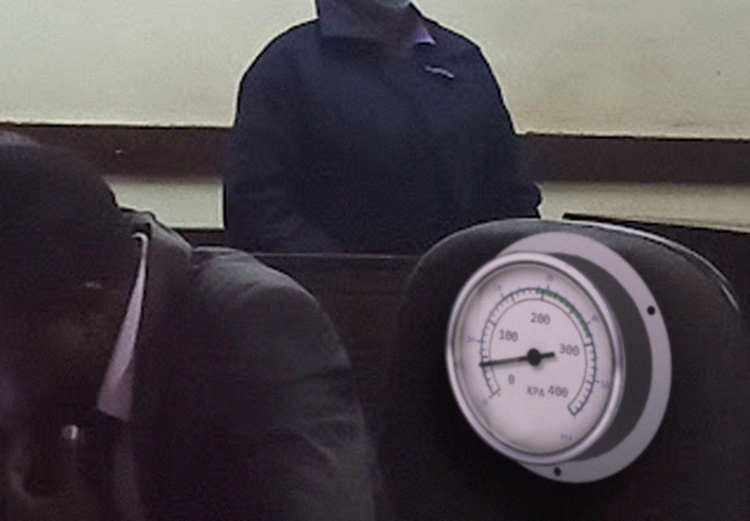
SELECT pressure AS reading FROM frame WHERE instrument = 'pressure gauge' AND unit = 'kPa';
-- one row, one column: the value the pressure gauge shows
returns 40 kPa
